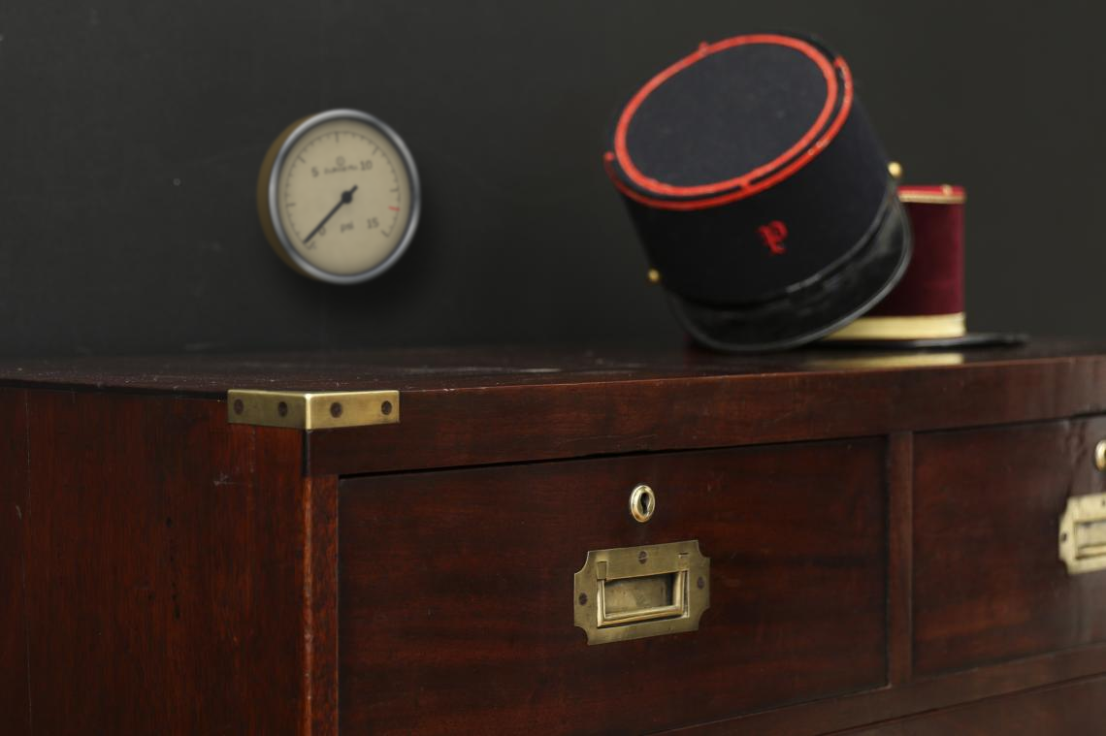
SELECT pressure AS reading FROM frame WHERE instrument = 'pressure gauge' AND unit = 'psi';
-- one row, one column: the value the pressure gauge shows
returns 0.5 psi
